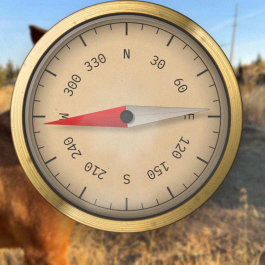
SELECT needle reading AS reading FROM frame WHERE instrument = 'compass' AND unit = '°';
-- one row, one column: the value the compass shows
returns 265 °
